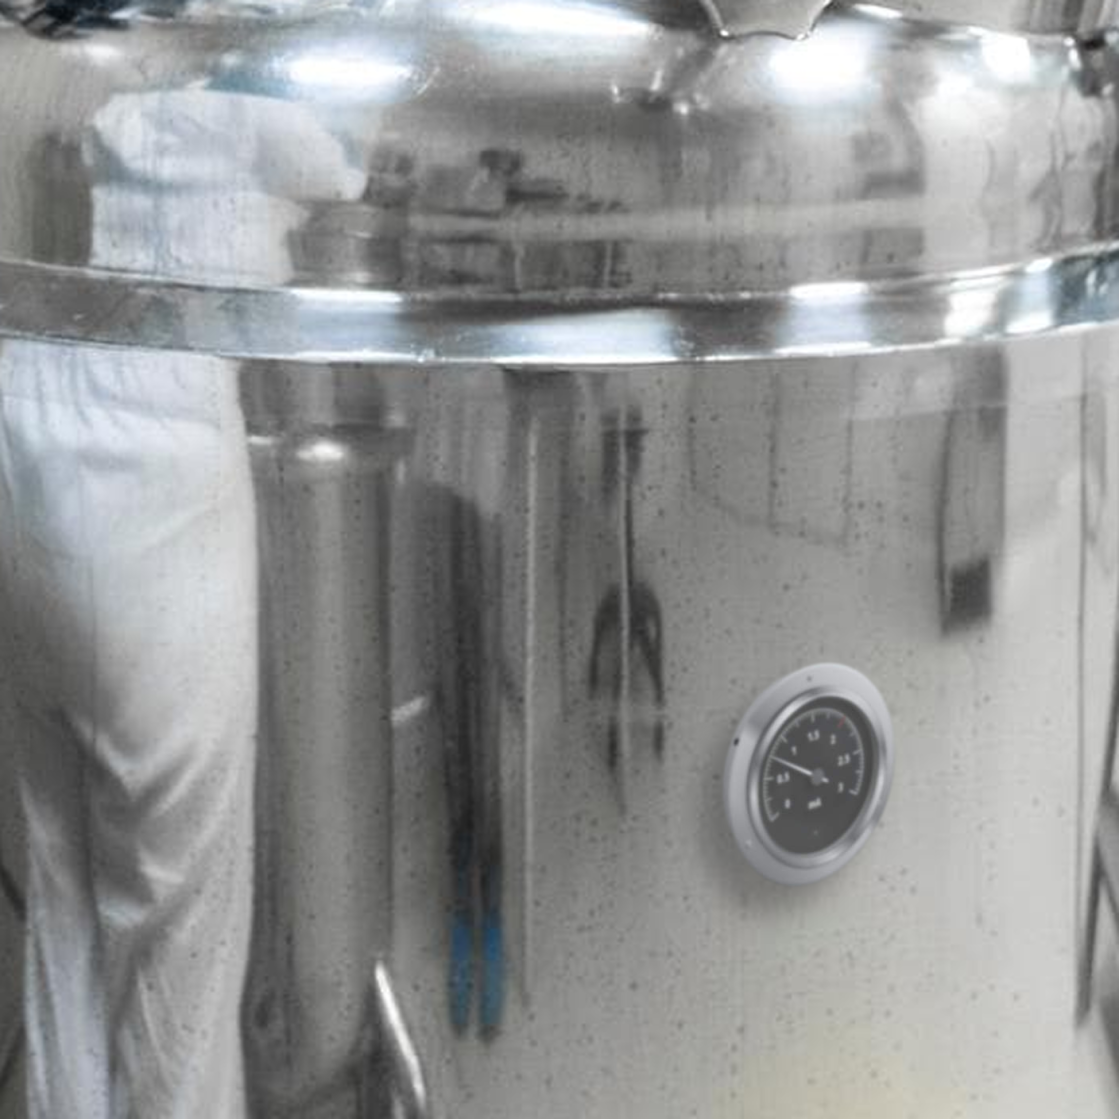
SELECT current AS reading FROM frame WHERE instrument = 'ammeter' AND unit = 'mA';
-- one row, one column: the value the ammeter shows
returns 0.75 mA
